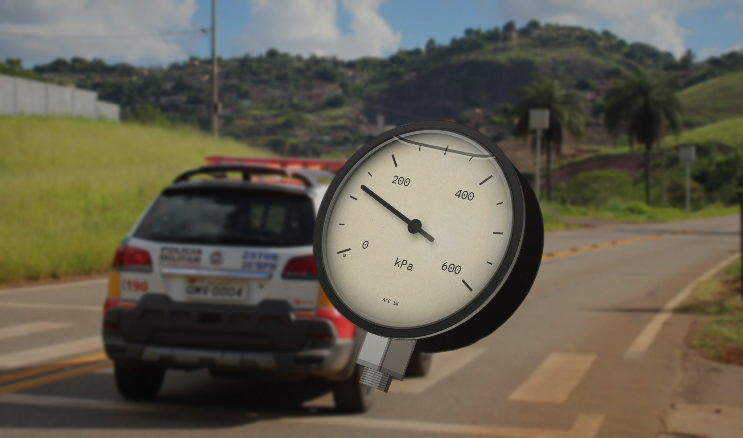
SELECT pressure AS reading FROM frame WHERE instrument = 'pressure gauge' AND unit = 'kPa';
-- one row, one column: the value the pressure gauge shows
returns 125 kPa
